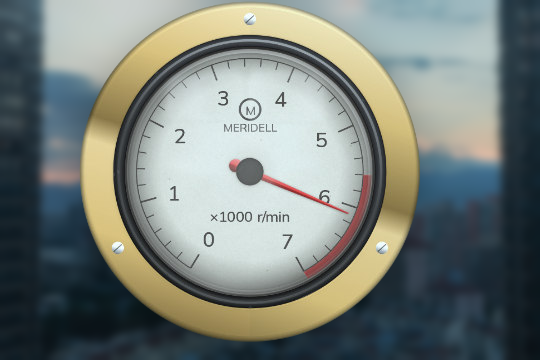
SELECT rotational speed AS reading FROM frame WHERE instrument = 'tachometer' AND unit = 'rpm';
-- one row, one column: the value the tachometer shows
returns 6100 rpm
